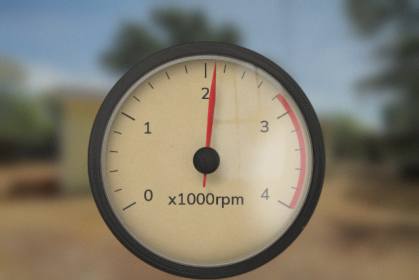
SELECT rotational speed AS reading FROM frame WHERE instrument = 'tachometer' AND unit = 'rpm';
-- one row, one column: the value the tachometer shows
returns 2100 rpm
